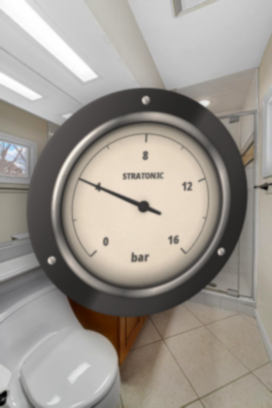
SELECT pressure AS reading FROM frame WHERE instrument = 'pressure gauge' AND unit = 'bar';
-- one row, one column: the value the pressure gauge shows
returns 4 bar
